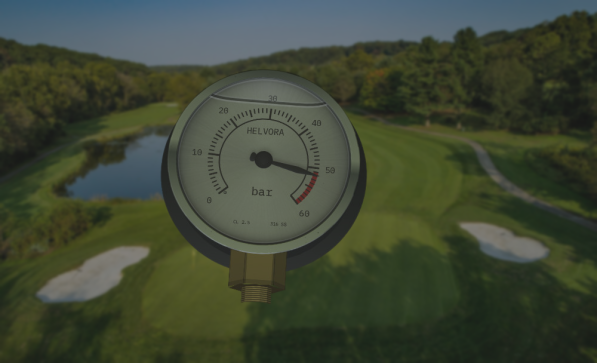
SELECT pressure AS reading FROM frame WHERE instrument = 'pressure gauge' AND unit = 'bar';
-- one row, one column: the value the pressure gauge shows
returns 52 bar
